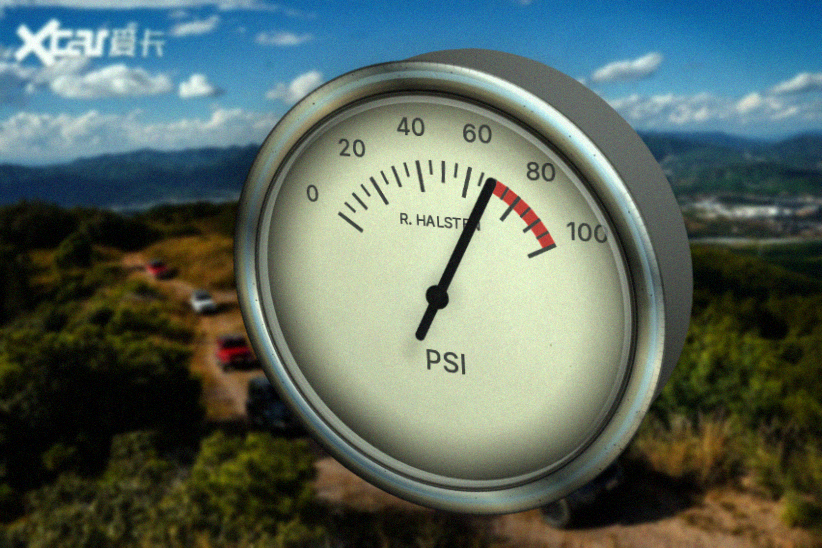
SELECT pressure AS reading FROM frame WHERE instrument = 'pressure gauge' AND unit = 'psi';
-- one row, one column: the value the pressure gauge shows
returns 70 psi
